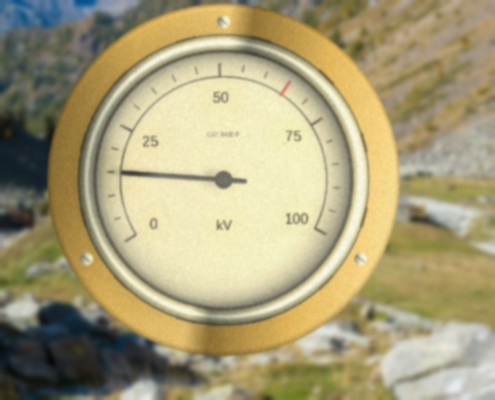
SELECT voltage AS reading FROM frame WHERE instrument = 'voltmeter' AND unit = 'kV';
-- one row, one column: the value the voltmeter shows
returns 15 kV
